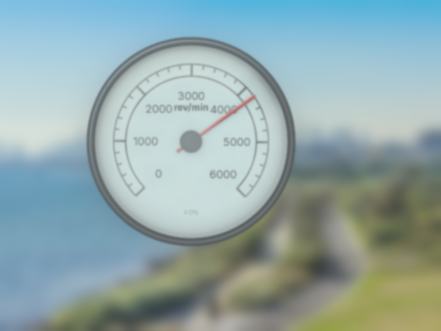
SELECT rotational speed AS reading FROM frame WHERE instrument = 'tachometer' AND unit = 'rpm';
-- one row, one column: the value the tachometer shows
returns 4200 rpm
